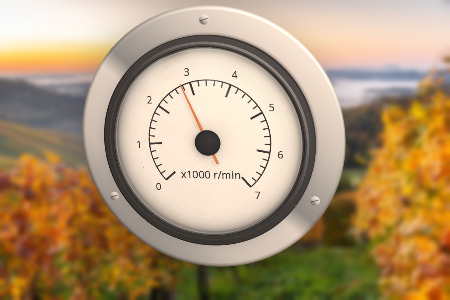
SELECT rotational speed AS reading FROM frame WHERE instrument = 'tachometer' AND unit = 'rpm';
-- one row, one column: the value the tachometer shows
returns 2800 rpm
